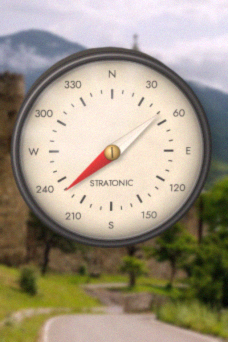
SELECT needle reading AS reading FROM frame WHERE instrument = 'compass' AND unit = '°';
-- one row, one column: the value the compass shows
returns 230 °
